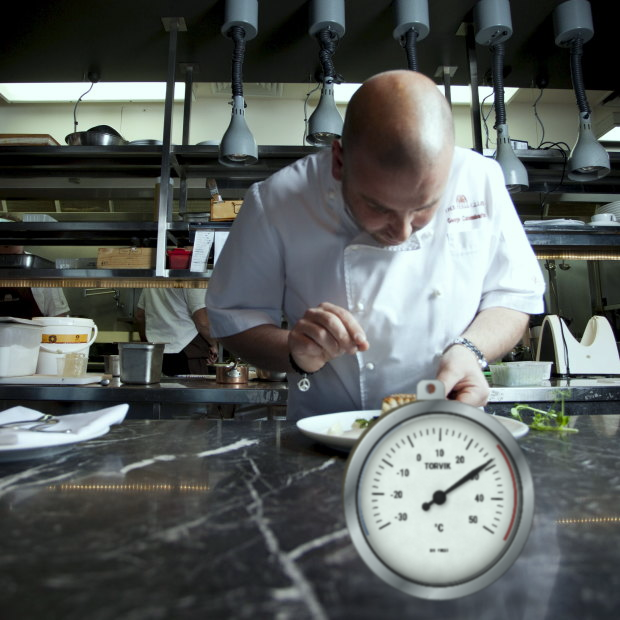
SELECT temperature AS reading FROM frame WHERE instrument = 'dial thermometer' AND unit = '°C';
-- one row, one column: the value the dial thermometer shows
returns 28 °C
